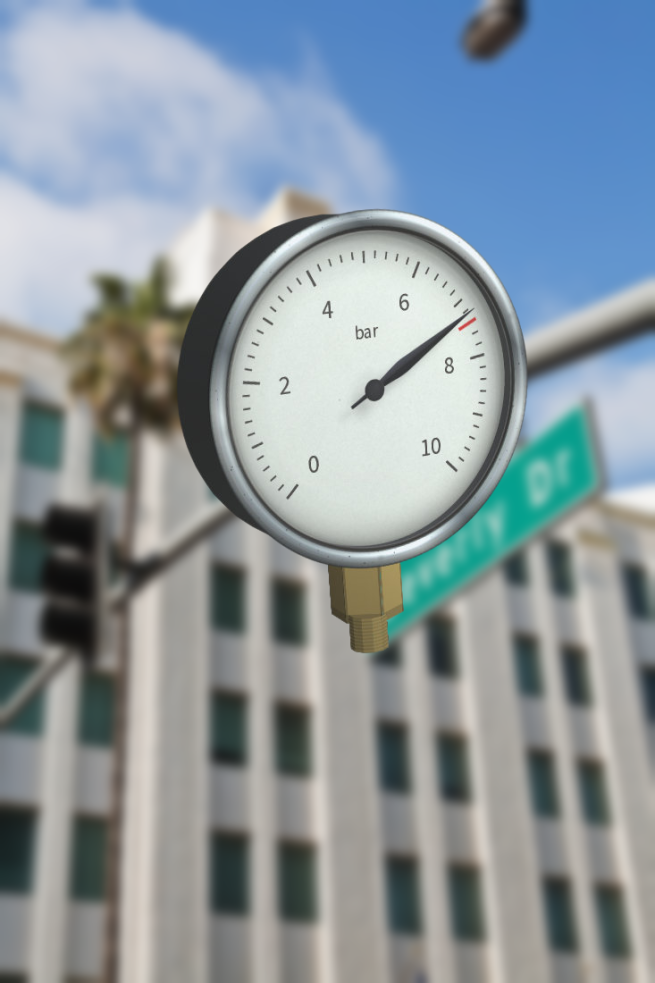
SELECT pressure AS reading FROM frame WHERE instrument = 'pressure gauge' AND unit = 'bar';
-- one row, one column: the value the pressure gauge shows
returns 7.2 bar
